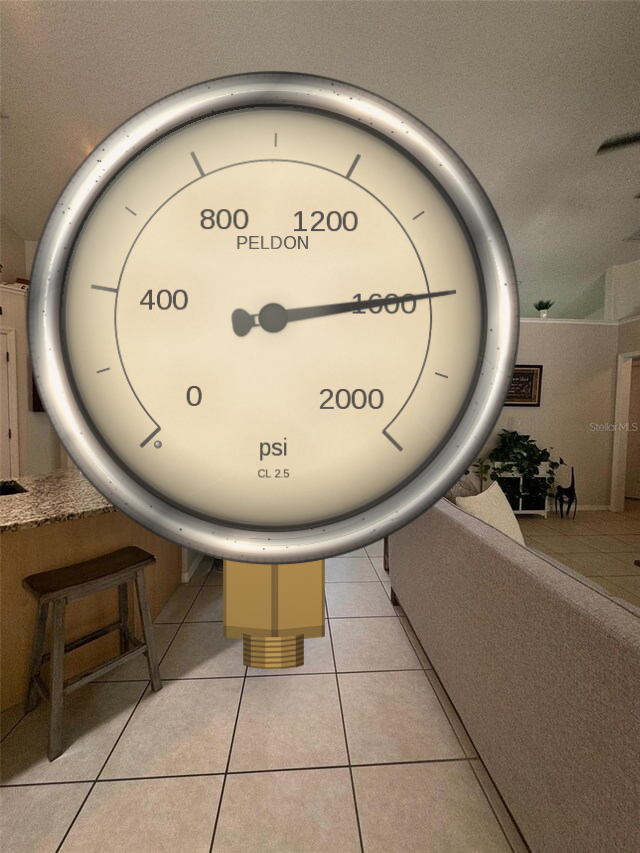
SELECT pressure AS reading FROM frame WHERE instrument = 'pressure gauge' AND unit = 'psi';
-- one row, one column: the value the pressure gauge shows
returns 1600 psi
